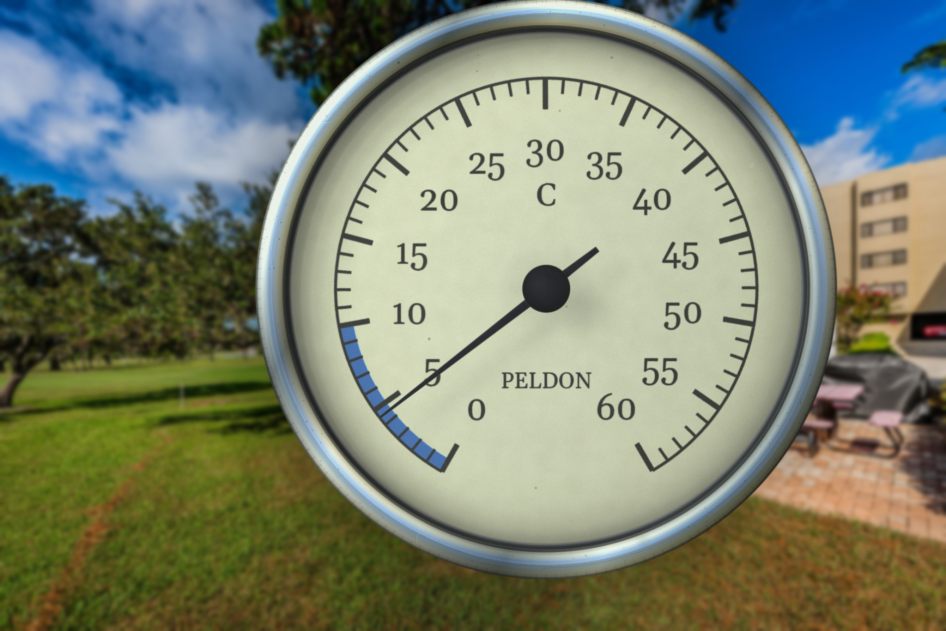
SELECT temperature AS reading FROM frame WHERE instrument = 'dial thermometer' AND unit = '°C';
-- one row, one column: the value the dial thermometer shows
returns 4.5 °C
